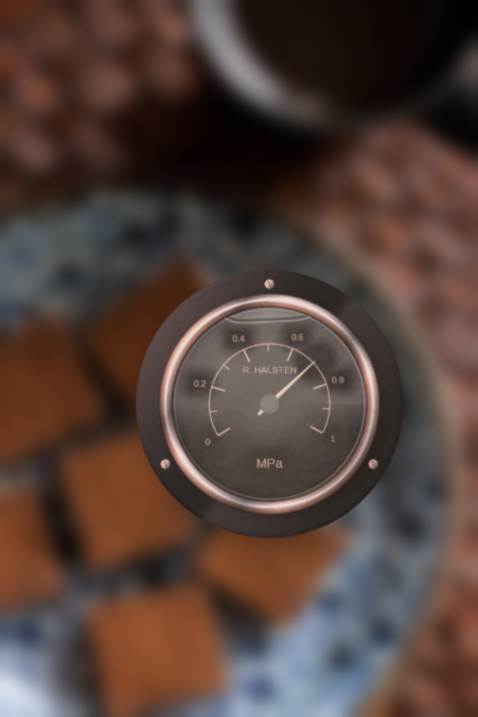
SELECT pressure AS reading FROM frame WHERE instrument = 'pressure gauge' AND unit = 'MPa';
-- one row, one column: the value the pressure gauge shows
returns 0.7 MPa
